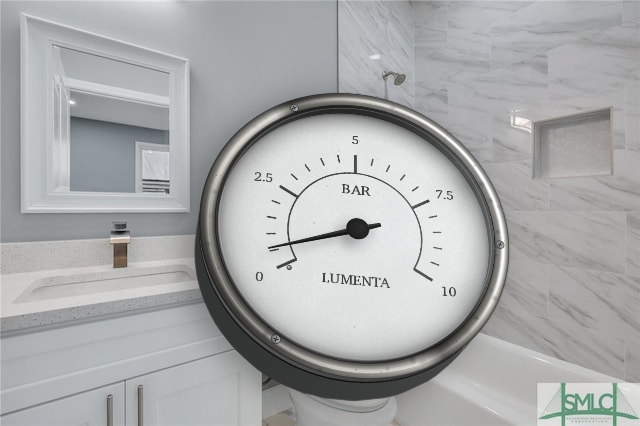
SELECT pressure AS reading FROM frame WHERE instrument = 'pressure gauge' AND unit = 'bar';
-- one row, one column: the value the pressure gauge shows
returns 0.5 bar
